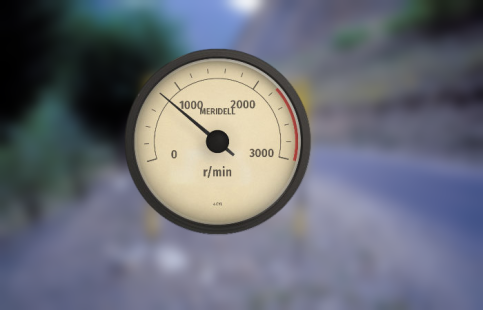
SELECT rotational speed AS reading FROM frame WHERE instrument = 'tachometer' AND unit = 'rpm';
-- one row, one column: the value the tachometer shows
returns 800 rpm
